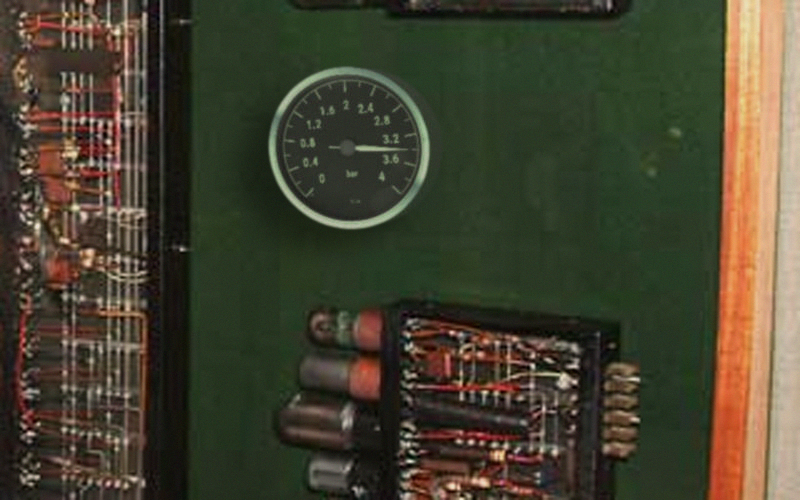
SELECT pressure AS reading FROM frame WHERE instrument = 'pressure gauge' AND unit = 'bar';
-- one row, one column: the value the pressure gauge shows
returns 3.4 bar
